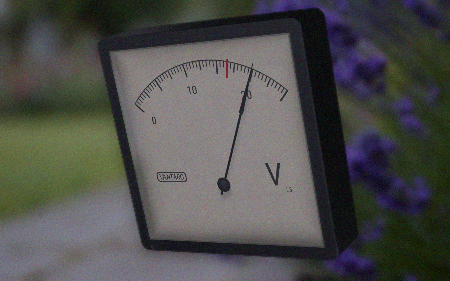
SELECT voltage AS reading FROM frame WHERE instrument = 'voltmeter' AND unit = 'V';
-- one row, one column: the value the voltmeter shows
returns 20 V
